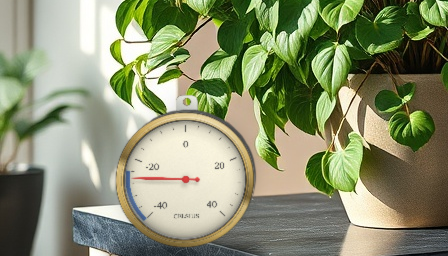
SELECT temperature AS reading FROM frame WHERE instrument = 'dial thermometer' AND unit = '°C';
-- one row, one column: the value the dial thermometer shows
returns -26 °C
